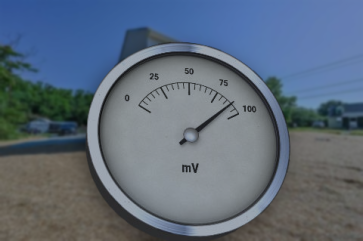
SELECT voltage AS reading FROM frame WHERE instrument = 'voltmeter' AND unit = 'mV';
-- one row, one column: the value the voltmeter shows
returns 90 mV
